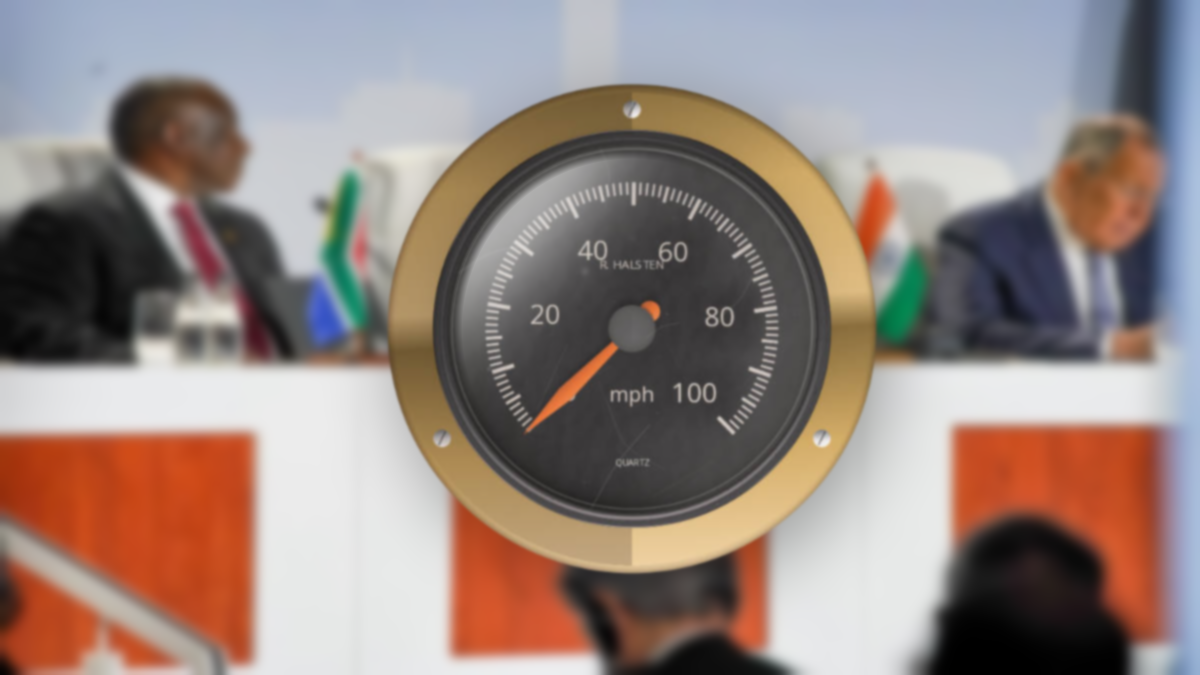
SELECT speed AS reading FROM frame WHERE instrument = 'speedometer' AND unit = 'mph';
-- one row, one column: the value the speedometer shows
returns 0 mph
